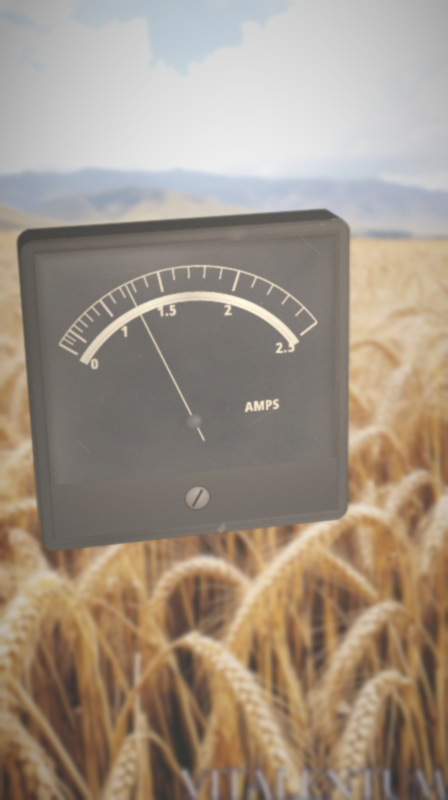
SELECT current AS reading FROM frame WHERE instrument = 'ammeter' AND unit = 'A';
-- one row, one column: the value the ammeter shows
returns 1.25 A
